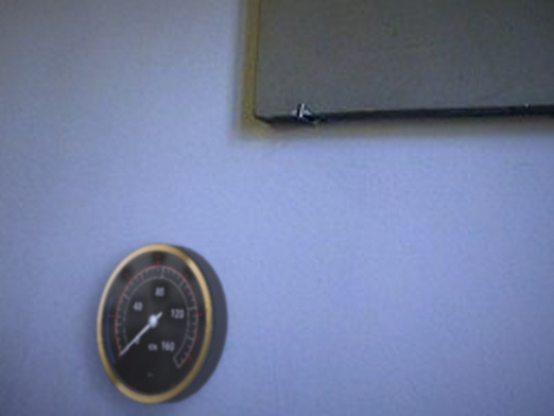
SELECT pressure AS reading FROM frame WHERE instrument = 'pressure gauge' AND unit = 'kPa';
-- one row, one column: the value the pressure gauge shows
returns 0 kPa
